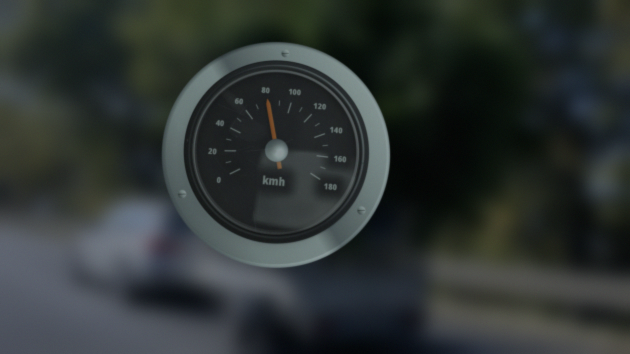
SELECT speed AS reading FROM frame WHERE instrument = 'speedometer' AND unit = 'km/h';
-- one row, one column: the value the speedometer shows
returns 80 km/h
